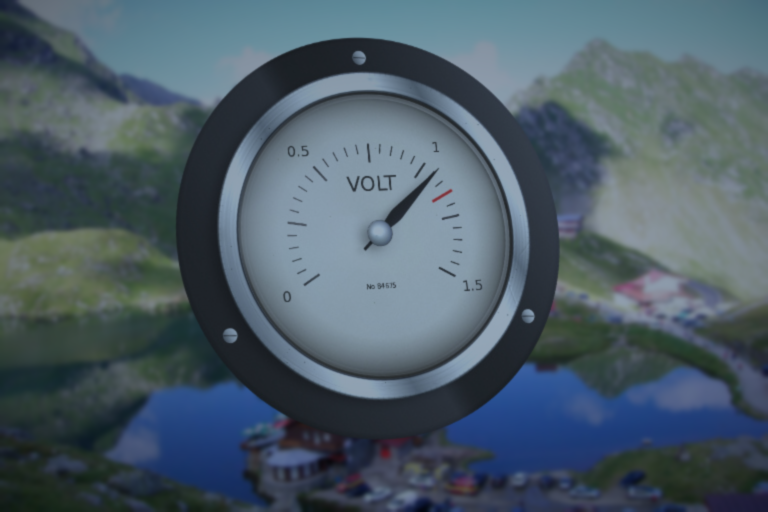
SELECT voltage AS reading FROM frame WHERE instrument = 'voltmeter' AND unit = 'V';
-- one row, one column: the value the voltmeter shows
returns 1.05 V
